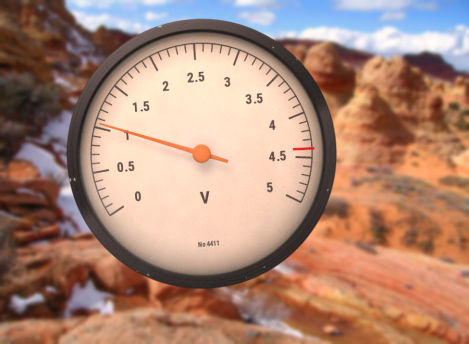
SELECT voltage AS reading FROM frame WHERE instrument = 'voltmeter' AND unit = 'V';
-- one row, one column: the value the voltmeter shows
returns 1.05 V
